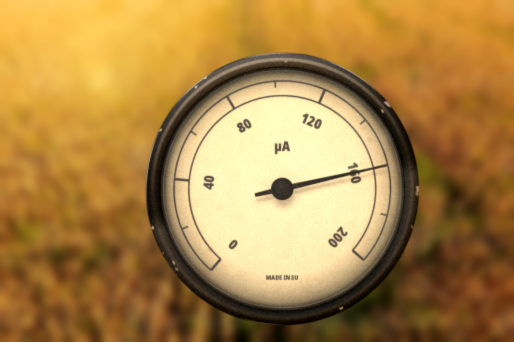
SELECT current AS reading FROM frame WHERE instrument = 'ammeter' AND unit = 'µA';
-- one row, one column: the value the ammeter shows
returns 160 µA
